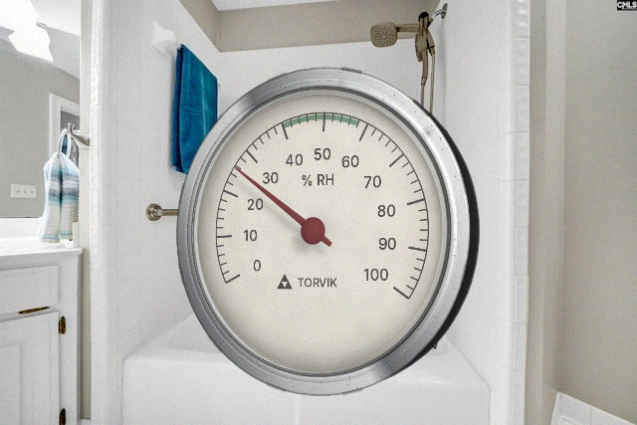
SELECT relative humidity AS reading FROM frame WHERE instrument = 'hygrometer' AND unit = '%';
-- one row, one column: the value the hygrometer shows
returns 26 %
